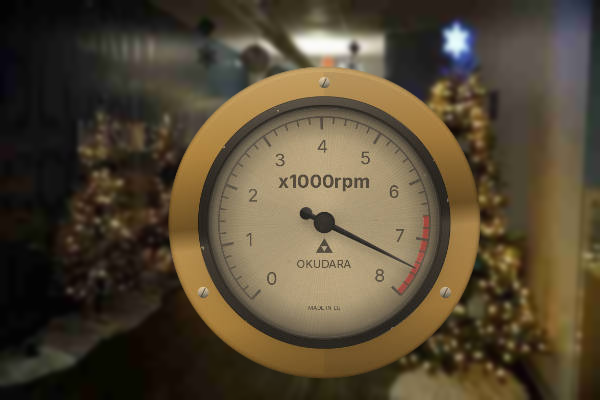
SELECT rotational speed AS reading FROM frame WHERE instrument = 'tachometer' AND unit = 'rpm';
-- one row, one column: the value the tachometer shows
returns 7500 rpm
